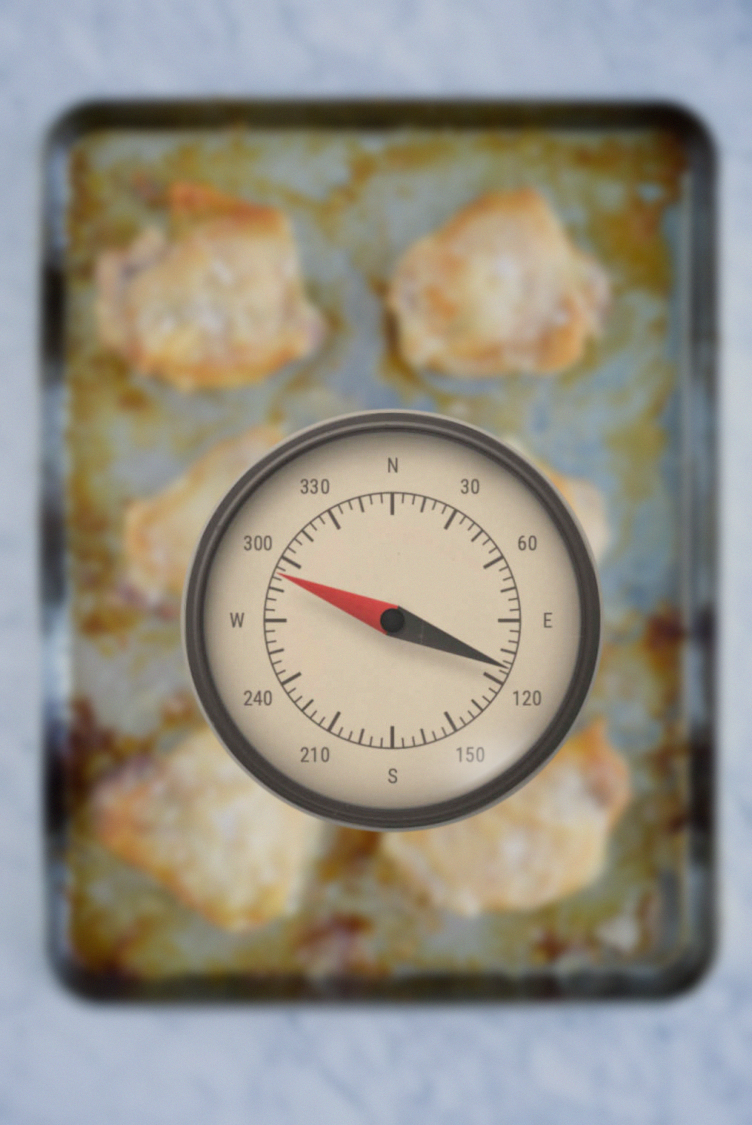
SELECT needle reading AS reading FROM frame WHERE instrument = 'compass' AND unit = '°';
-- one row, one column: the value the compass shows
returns 292.5 °
